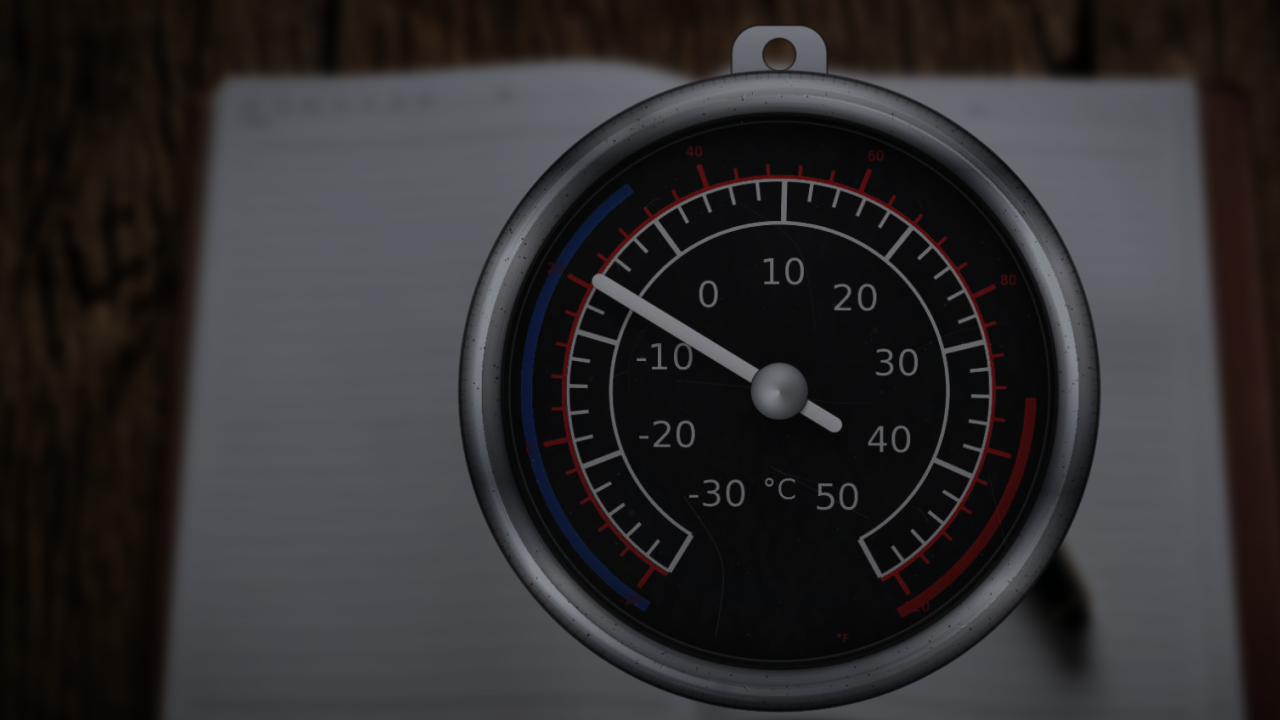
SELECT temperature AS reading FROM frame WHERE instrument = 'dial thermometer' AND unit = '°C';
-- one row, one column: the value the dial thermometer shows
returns -6 °C
